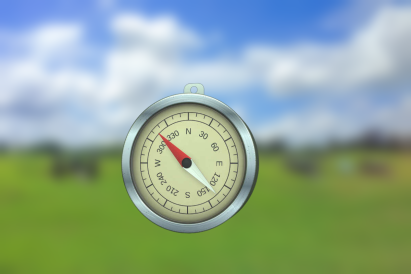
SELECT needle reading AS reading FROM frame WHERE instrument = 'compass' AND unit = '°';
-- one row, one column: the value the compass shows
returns 315 °
